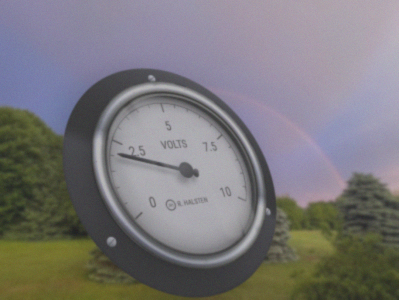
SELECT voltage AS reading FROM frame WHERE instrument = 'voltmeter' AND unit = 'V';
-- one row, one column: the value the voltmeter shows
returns 2 V
